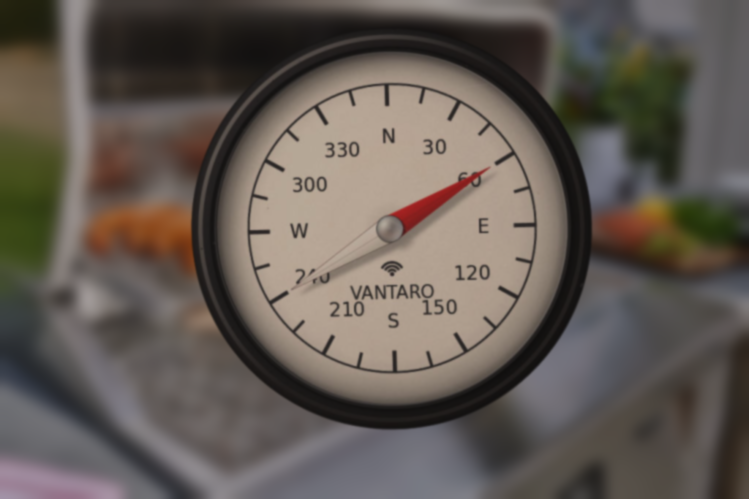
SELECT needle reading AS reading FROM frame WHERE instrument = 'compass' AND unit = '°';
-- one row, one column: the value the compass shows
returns 60 °
